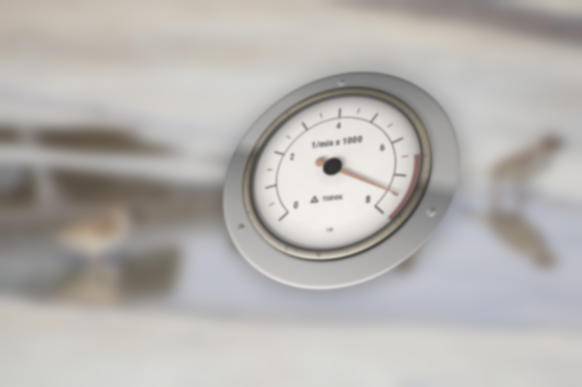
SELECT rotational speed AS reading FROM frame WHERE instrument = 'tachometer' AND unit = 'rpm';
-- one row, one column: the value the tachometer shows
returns 7500 rpm
